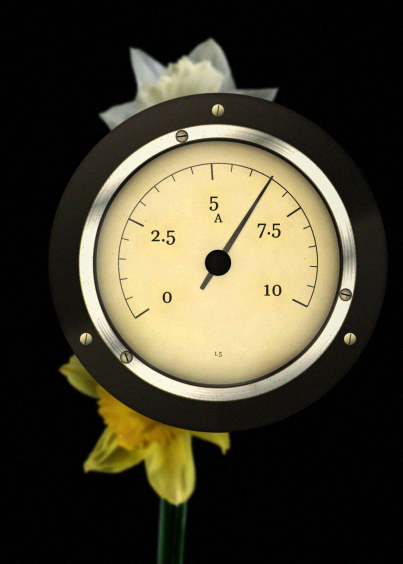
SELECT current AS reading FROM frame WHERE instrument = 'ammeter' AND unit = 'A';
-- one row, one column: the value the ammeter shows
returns 6.5 A
